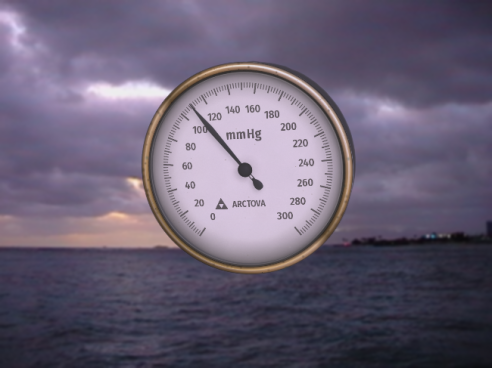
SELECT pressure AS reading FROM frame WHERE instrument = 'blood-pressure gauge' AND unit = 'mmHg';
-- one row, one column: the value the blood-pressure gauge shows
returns 110 mmHg
